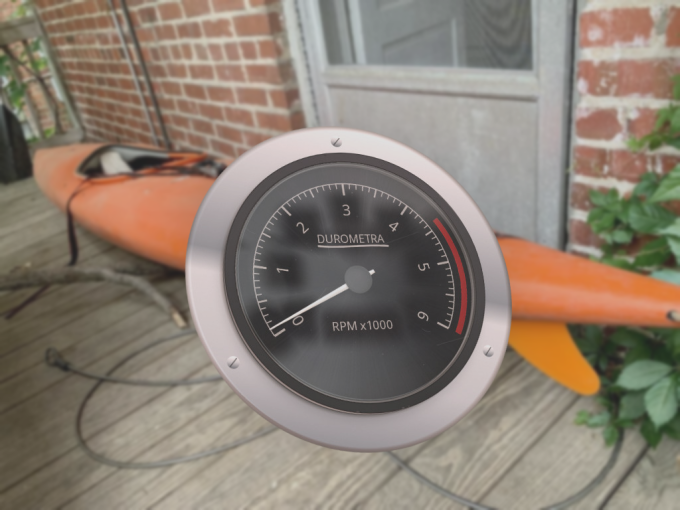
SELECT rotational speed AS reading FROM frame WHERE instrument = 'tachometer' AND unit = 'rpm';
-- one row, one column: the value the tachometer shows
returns 100 rpm
